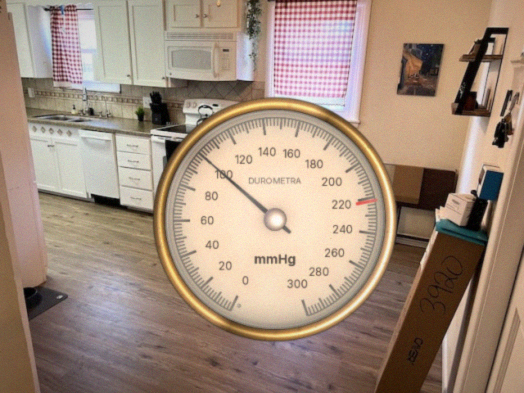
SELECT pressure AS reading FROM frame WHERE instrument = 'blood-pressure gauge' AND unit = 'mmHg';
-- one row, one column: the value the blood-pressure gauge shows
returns 100 mmHg
